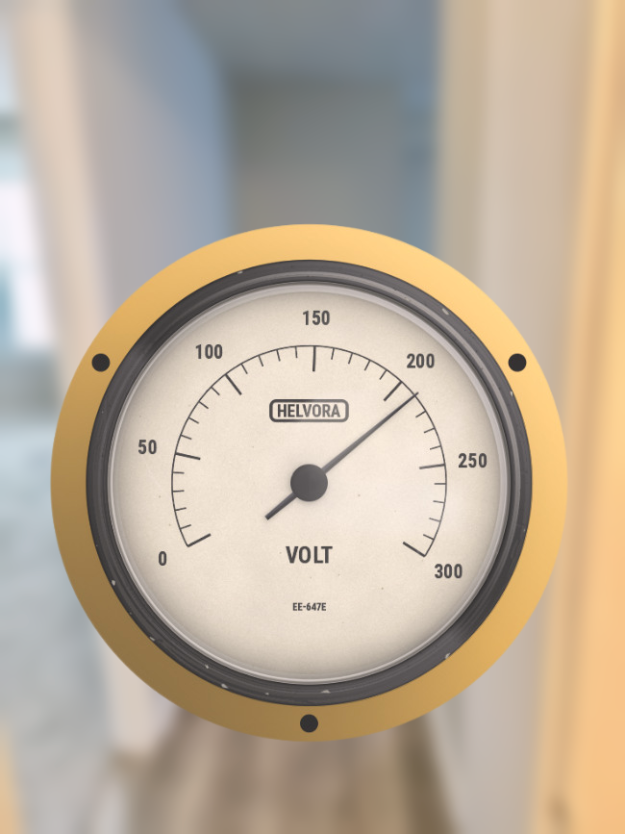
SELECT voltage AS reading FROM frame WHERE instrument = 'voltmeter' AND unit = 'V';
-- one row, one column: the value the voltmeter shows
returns 210 V
